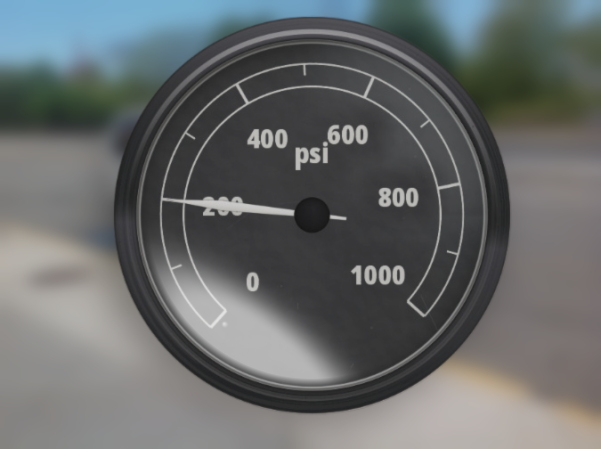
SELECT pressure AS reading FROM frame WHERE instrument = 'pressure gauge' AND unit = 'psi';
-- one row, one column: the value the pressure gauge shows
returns 200 psi
